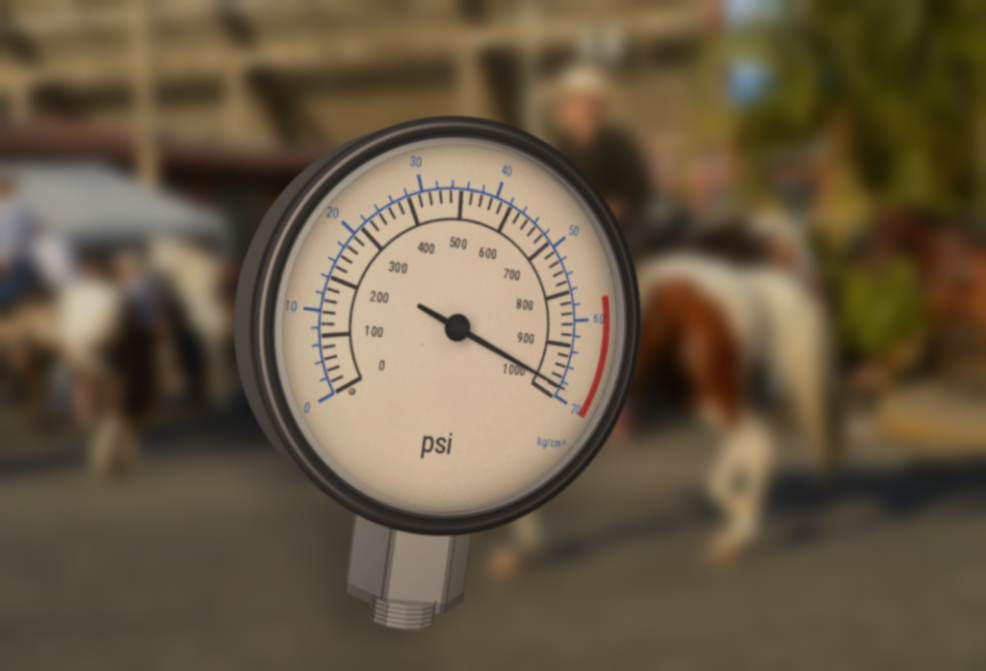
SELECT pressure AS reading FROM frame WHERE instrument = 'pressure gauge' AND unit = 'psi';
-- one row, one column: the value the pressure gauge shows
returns 980 psi
